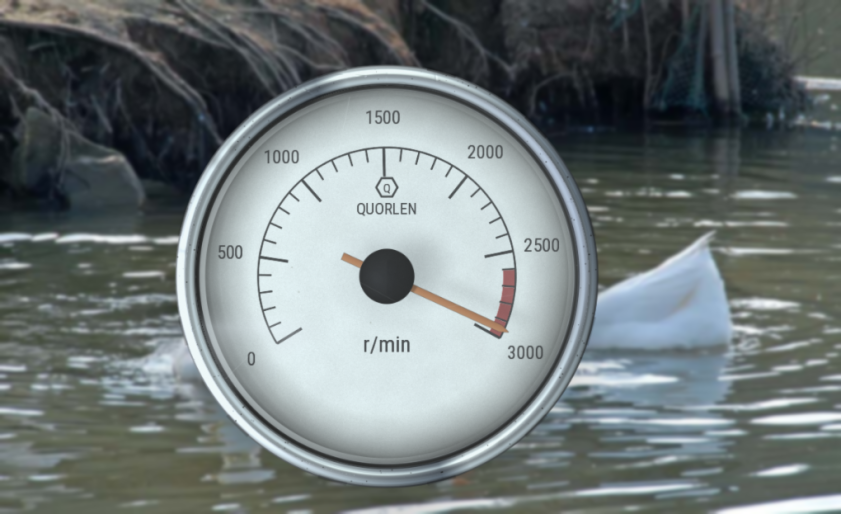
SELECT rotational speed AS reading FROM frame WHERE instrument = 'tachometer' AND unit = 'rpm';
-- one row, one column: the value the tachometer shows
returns 2950 rpm
